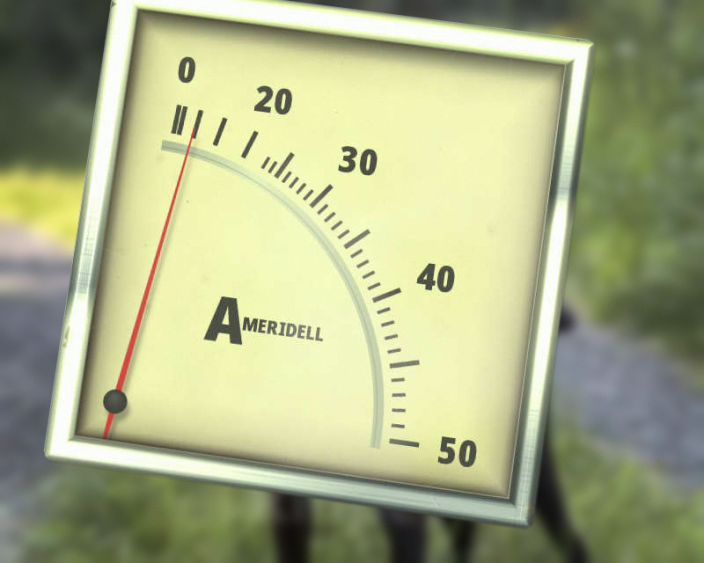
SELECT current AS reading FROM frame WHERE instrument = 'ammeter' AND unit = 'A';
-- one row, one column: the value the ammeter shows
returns 10 A
